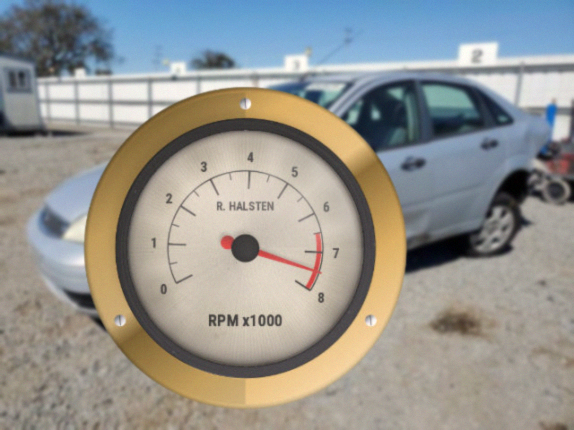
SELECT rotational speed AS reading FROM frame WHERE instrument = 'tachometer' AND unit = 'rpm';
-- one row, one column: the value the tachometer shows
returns 7500 rpm
